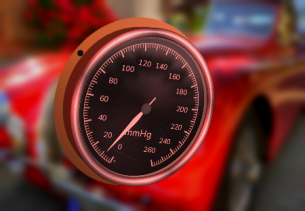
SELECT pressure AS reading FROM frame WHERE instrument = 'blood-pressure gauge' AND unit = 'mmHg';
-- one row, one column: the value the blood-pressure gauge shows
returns 10 mmHg
